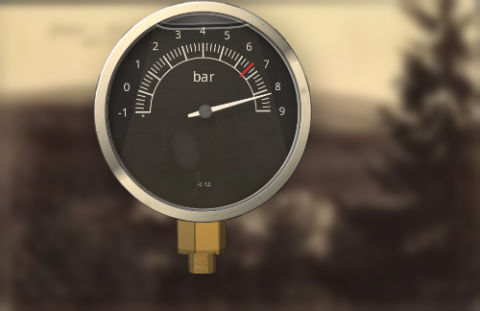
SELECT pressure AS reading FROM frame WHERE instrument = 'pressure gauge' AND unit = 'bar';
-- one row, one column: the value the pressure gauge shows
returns 8.2 bar
